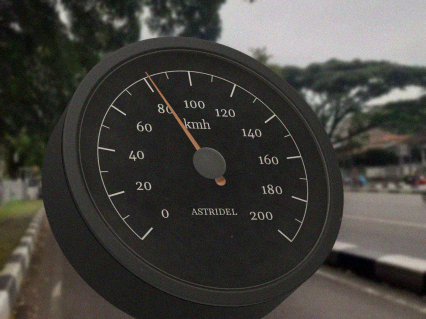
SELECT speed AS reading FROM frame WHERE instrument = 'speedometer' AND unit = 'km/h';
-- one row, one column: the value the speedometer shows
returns 80 km/h
